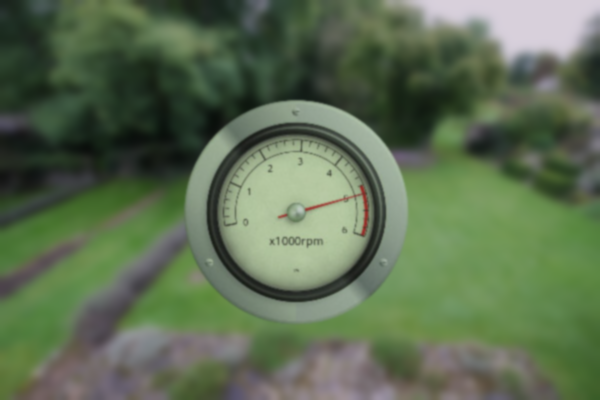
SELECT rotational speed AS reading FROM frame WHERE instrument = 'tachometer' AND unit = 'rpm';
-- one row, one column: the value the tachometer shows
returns 5000 rpm
